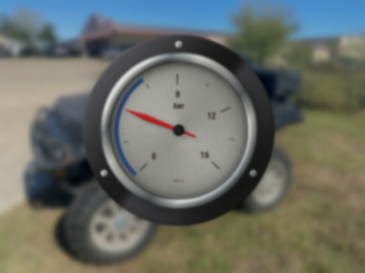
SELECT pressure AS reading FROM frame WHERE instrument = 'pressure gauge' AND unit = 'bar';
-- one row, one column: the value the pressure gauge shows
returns 4 bar
